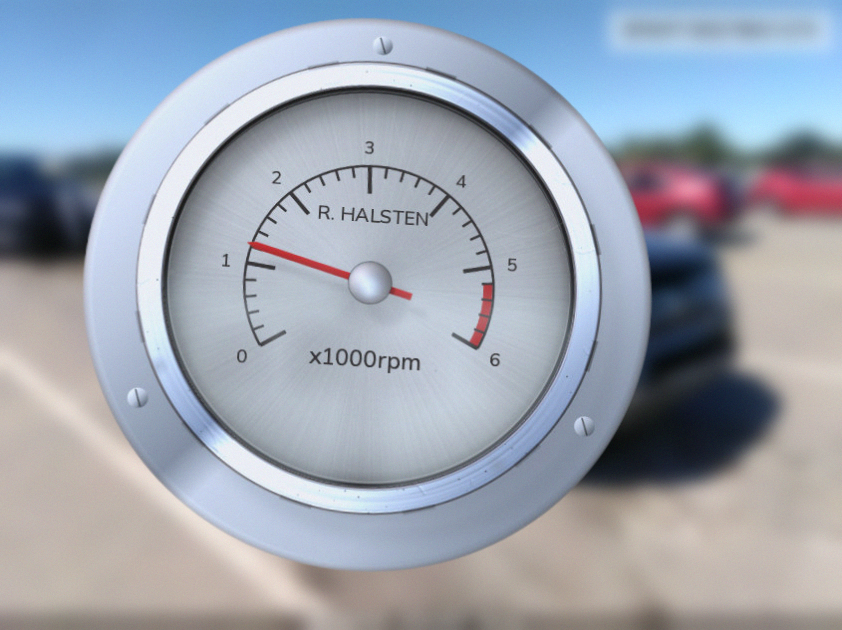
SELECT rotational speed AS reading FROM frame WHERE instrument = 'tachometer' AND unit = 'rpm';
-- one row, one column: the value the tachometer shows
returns 1200 rpm
